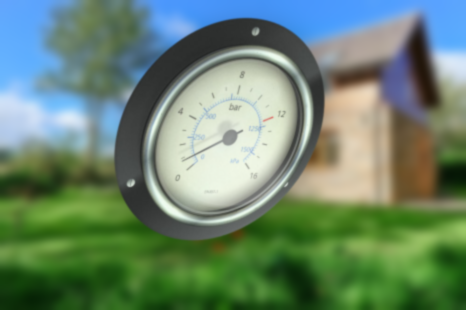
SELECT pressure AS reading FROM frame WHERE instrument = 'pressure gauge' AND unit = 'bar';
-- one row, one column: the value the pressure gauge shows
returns 1 bar
